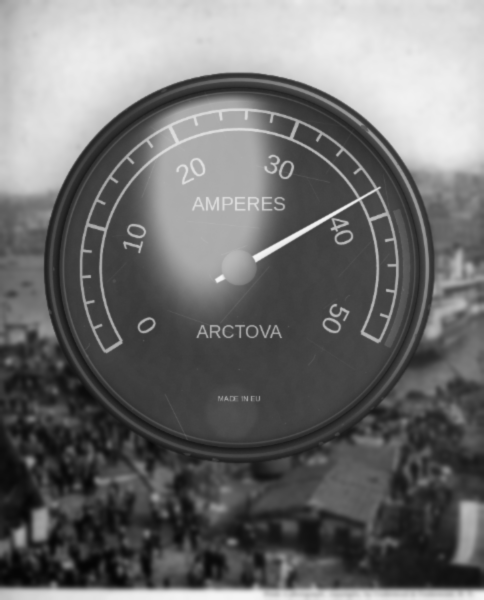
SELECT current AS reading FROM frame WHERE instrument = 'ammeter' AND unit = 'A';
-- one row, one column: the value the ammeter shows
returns 38 A
